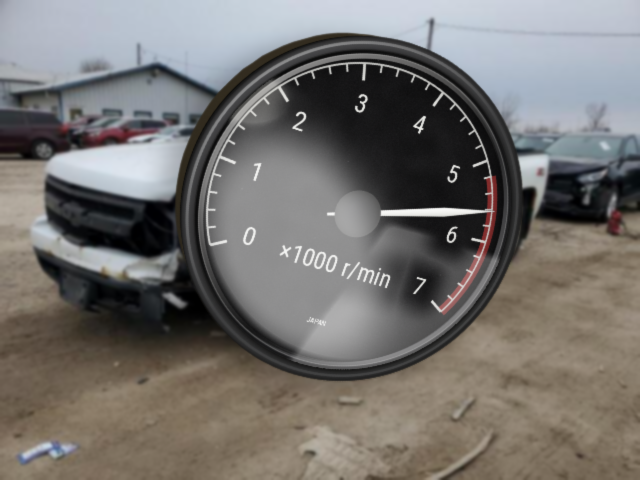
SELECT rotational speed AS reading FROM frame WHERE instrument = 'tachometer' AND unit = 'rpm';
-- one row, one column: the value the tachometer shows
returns 5600 rpm
